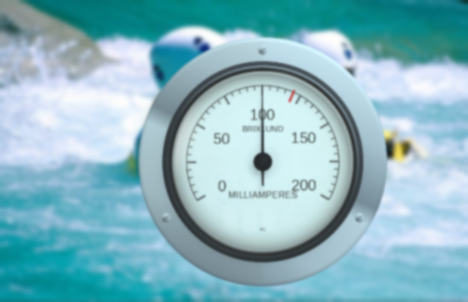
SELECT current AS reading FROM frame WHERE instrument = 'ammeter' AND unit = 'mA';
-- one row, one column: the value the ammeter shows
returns 100 mA
